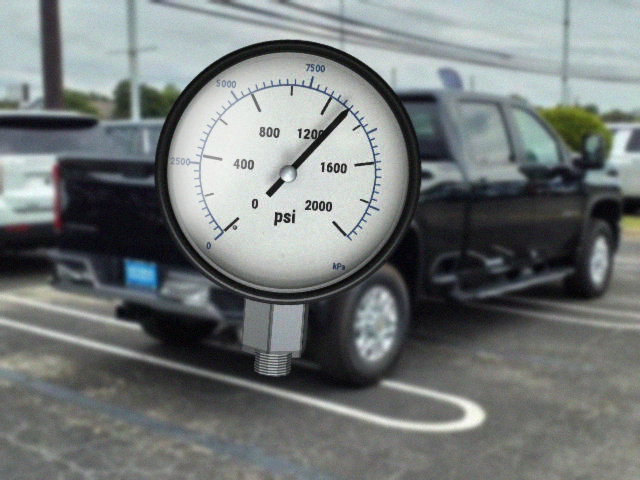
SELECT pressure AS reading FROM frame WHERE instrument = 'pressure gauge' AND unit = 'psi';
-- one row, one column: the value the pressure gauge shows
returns 1300 psi
